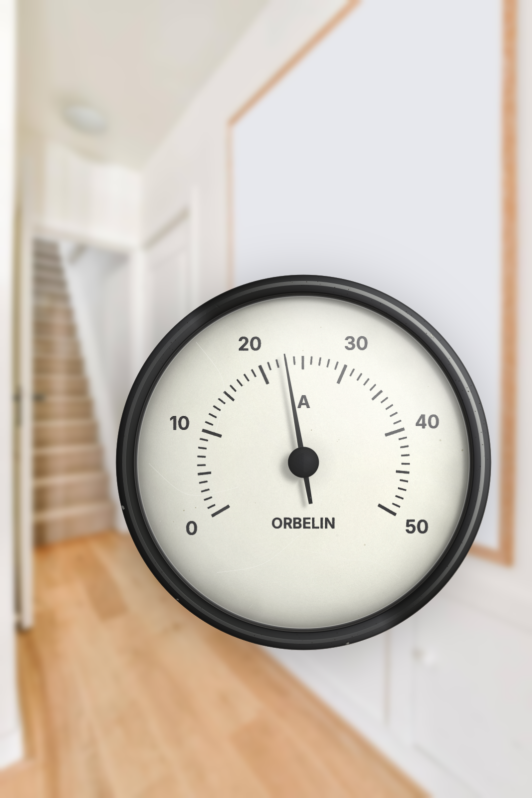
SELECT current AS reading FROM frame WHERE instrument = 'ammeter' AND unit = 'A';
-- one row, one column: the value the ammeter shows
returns 23 A
